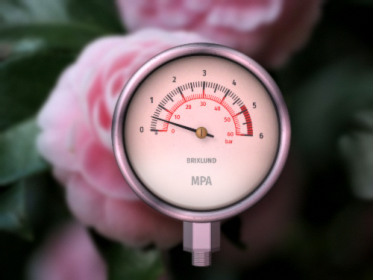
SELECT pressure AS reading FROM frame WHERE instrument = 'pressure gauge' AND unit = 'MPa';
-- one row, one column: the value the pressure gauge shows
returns 0.5 MPa
